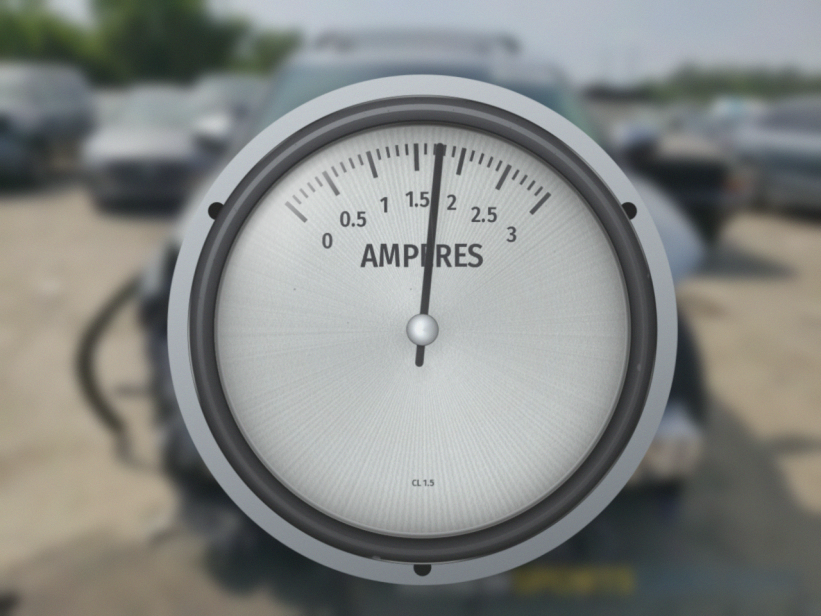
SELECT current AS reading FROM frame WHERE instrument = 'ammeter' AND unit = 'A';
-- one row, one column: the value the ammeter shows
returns 1.75 A
